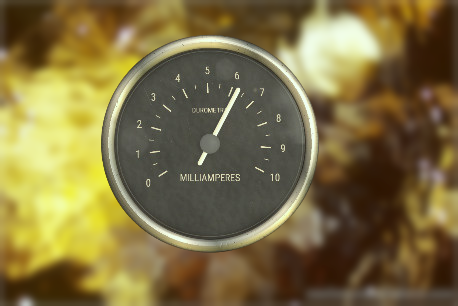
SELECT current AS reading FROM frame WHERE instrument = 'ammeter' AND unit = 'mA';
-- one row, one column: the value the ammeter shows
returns 6.25 mA
